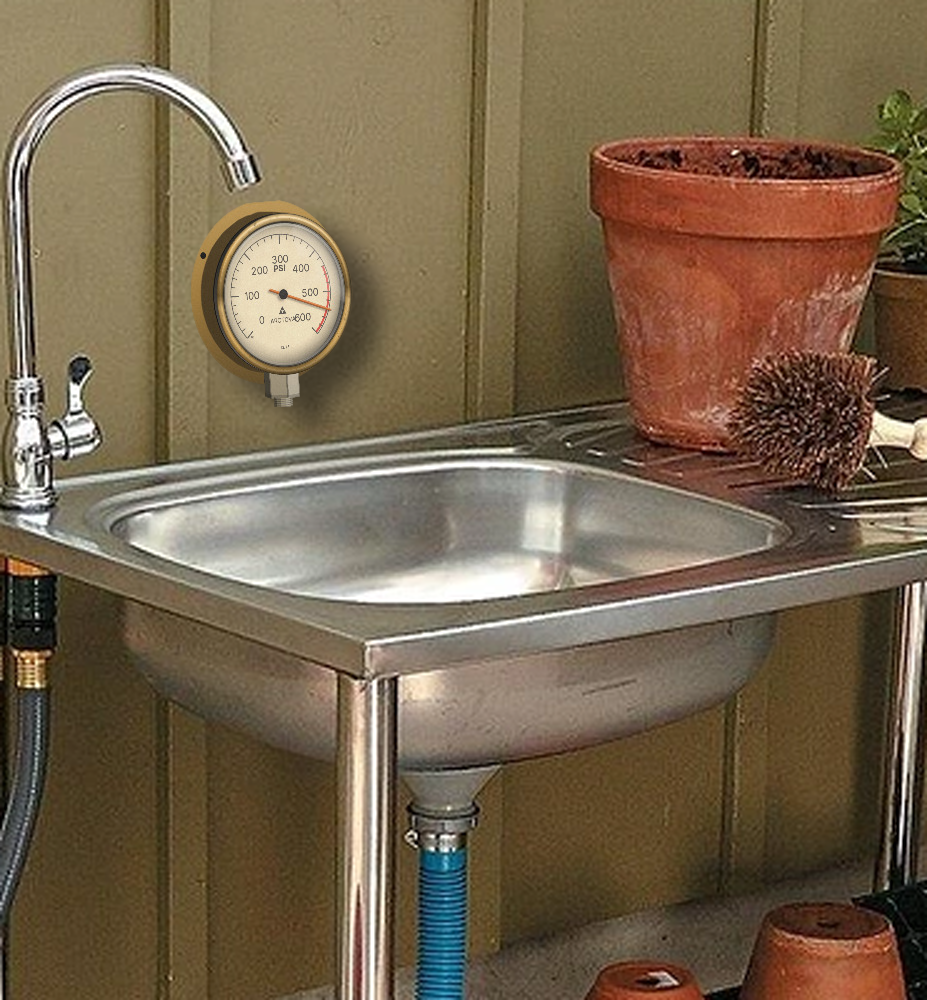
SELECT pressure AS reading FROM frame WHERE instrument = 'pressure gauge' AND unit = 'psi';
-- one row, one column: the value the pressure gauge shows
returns 540 psi
